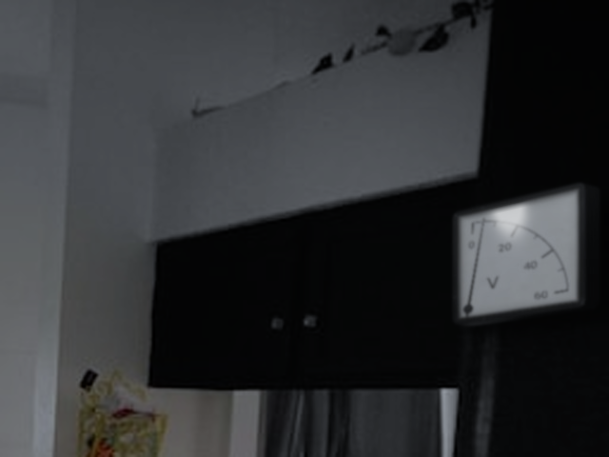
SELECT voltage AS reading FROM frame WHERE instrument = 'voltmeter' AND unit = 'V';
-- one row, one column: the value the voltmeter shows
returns 5 V
